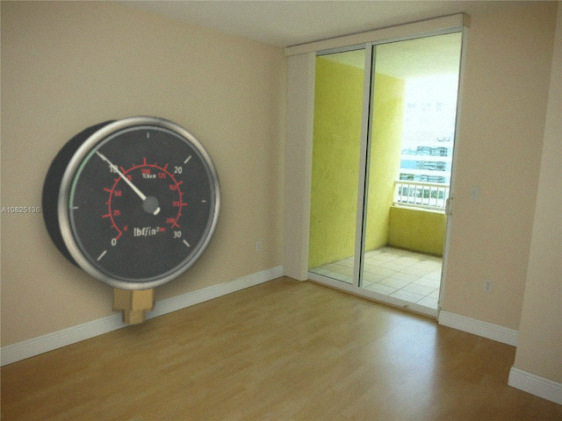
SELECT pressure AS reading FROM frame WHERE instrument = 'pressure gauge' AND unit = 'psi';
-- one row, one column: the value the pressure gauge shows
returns 10 psi
